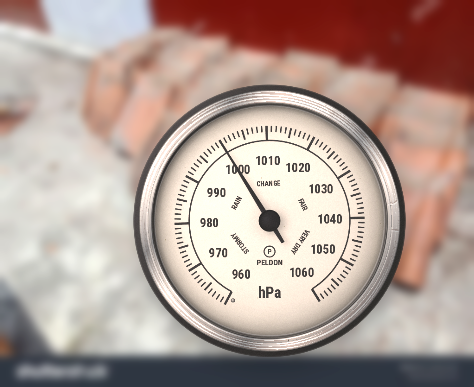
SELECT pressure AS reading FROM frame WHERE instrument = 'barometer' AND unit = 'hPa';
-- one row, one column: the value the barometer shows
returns 1000 hPa
